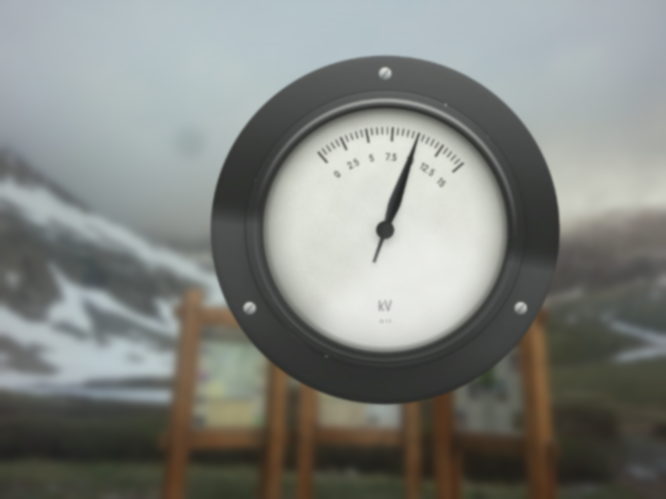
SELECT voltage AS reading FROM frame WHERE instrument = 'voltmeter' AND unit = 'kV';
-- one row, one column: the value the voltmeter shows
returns 10 kV
